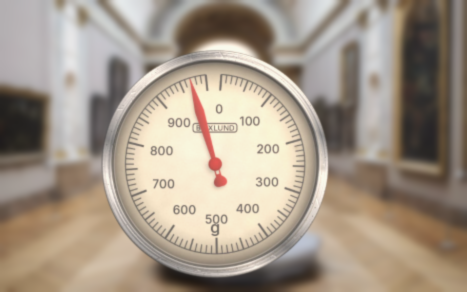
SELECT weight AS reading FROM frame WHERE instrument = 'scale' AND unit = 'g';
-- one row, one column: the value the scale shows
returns 970 g
